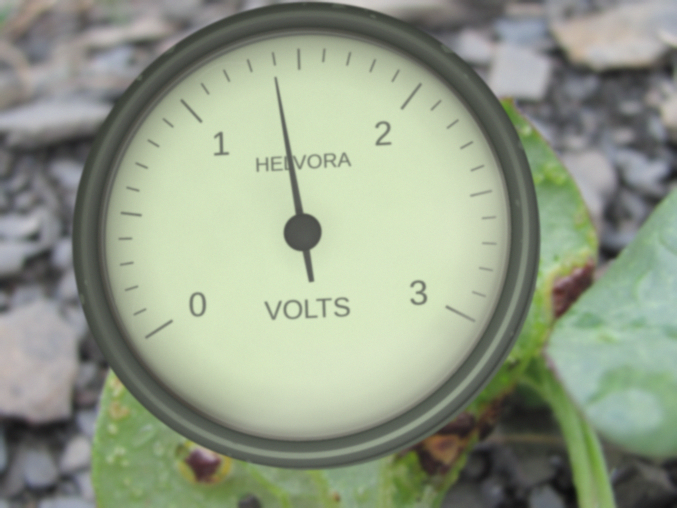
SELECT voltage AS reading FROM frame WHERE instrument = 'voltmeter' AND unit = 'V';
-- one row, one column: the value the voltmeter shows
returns 1.4 V
